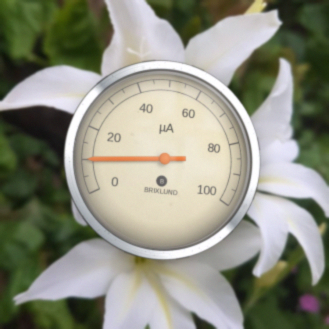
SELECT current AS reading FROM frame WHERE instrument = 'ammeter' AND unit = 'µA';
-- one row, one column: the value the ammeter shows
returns 10 µA
